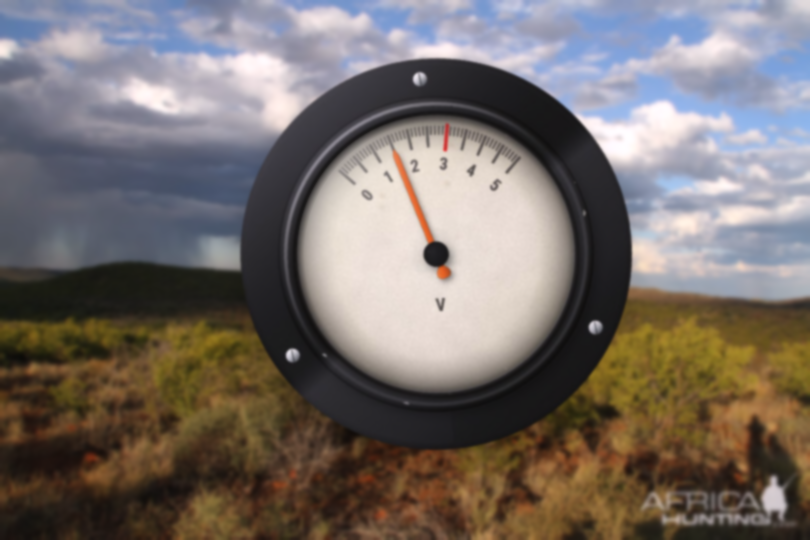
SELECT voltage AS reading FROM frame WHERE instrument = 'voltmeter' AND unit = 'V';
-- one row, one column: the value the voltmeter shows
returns 1.5 V
